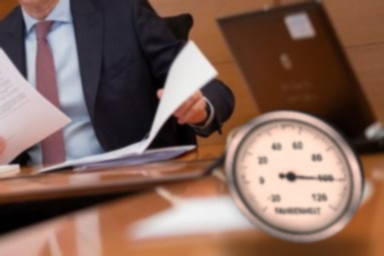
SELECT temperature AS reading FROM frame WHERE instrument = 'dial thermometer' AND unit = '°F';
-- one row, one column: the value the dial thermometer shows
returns 100 °F
